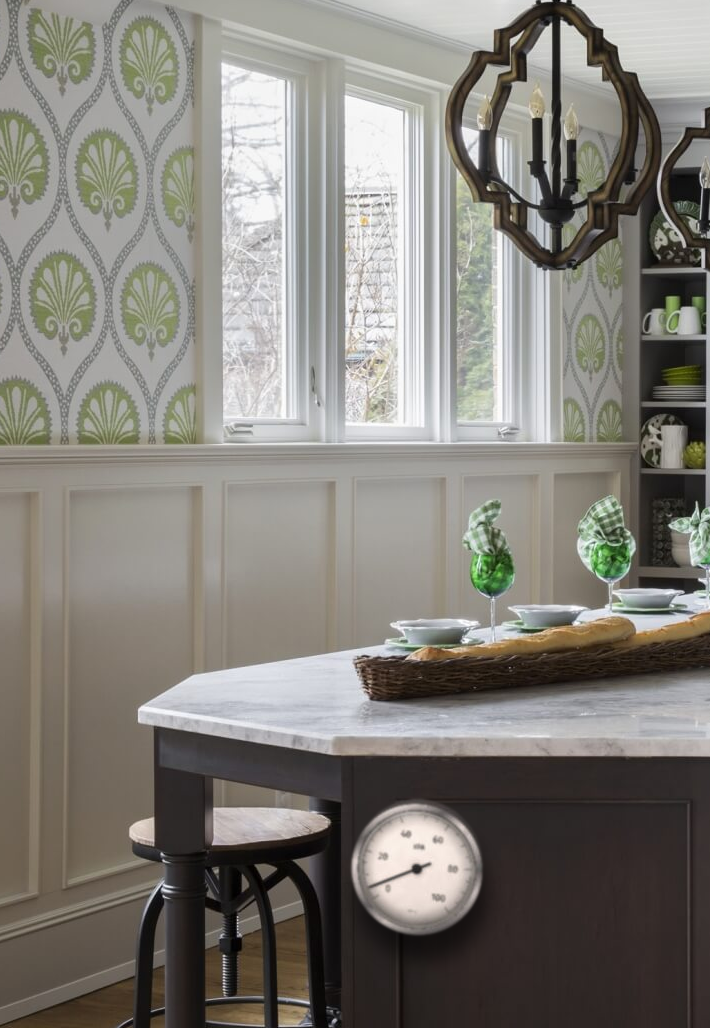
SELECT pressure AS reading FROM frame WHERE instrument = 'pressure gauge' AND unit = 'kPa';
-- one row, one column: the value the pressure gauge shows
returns 5 kPa
